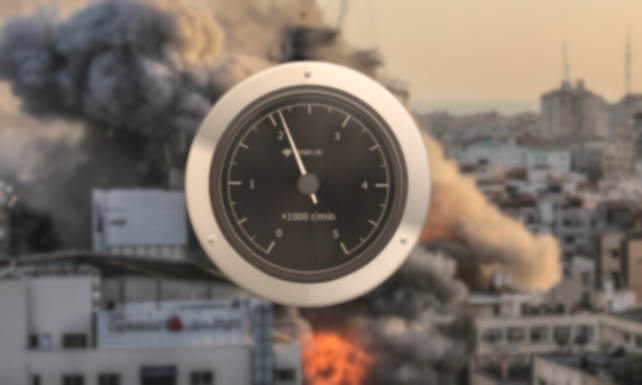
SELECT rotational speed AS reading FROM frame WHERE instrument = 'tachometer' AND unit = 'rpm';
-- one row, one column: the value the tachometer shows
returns 2125 rpm
